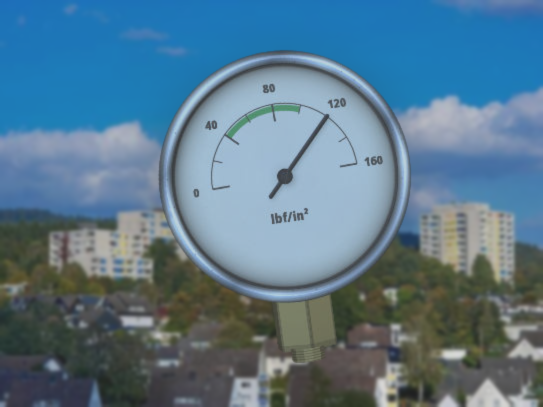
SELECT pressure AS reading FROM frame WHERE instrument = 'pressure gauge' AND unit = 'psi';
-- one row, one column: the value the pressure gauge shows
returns 120 psi
